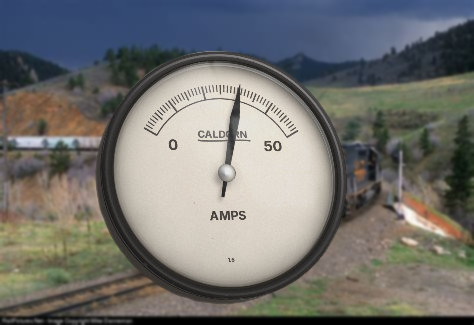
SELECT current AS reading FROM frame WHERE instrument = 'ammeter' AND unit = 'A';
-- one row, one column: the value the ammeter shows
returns 30 A
